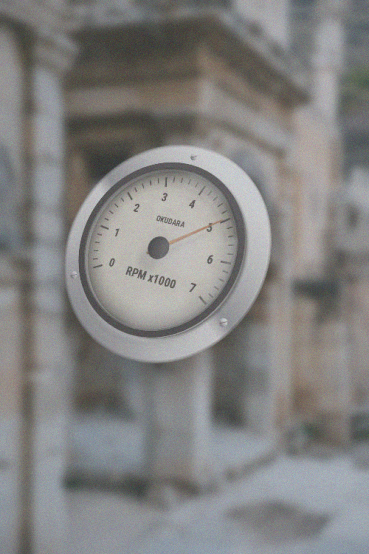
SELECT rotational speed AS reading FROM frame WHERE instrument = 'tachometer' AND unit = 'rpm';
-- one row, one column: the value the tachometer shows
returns 5000 rpm
